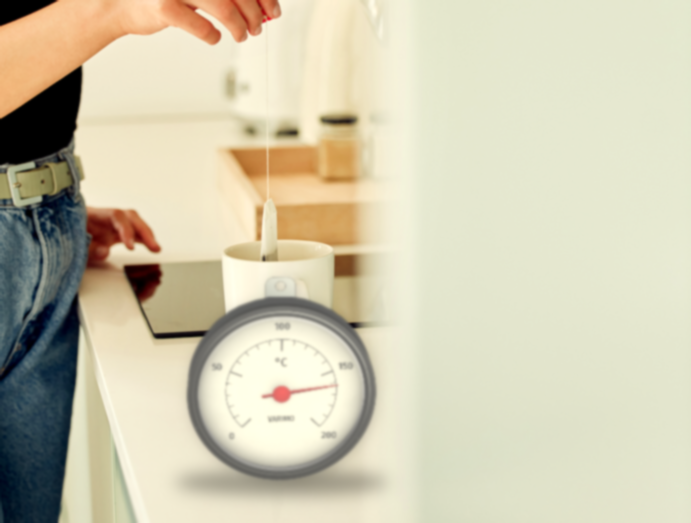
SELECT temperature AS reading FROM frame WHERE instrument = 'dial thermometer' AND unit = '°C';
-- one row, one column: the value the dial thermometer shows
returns 160 °C
